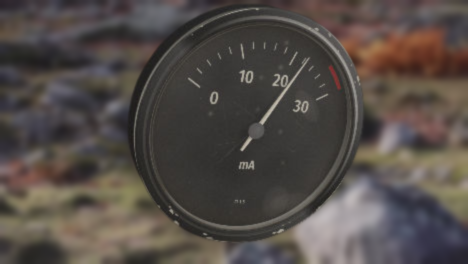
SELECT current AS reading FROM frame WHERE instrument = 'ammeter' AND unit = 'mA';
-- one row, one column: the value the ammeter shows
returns 22 mA
